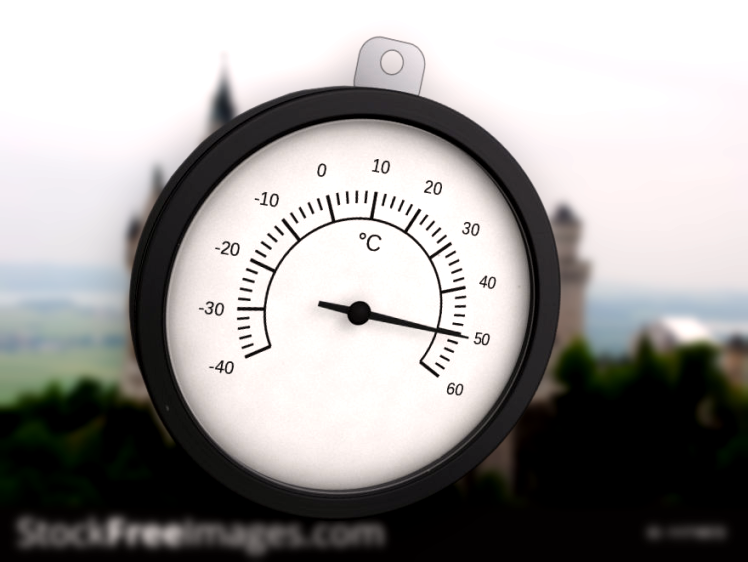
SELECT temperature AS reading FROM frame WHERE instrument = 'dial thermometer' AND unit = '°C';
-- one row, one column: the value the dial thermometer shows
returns 50 °C
